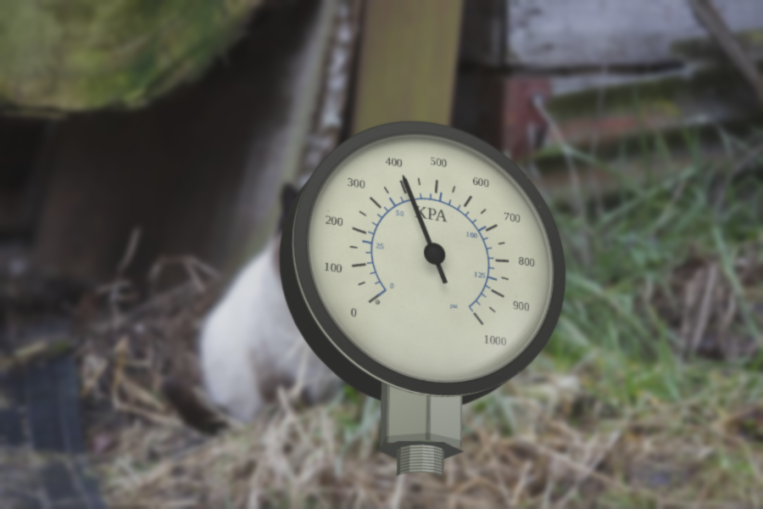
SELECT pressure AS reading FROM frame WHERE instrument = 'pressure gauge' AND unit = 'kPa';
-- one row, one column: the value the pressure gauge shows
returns 400 kPa
